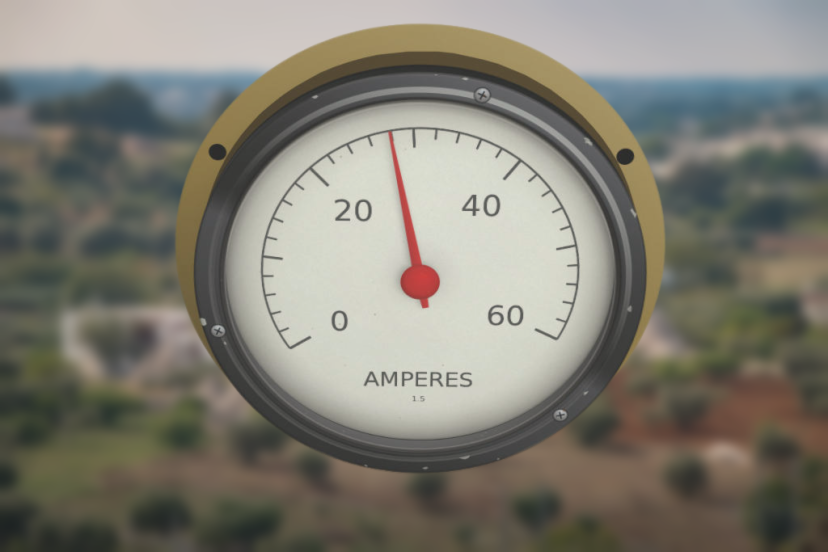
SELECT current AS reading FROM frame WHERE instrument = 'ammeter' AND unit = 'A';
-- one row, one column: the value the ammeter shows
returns 28 A
